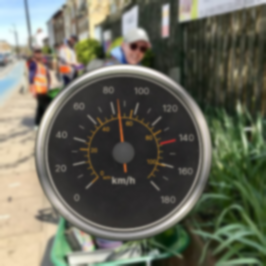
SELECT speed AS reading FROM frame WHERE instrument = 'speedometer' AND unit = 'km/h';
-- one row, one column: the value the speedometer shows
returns 85 km/h
